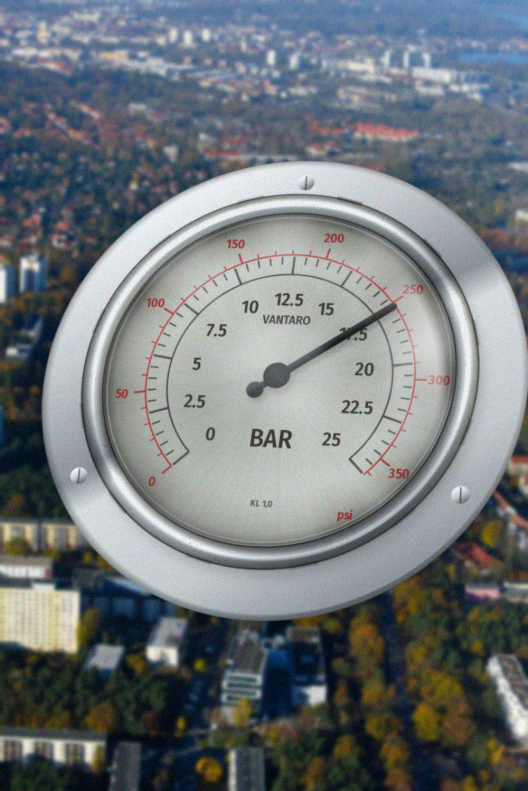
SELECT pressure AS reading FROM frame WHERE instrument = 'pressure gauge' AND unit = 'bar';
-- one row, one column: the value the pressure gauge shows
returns 17.5 bar
